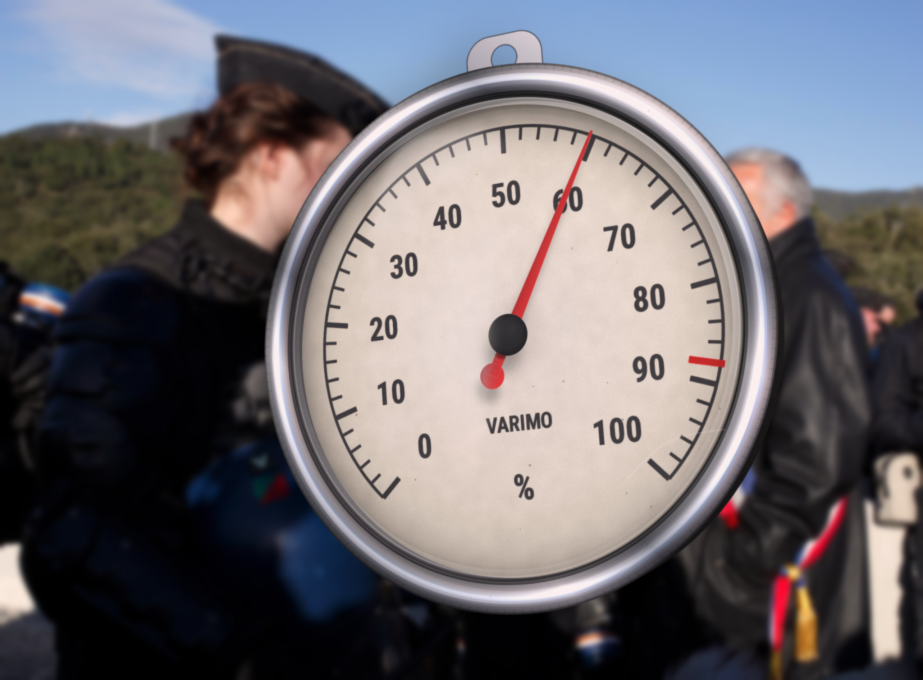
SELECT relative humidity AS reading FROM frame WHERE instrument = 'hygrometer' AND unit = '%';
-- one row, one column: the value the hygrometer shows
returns 60 %
